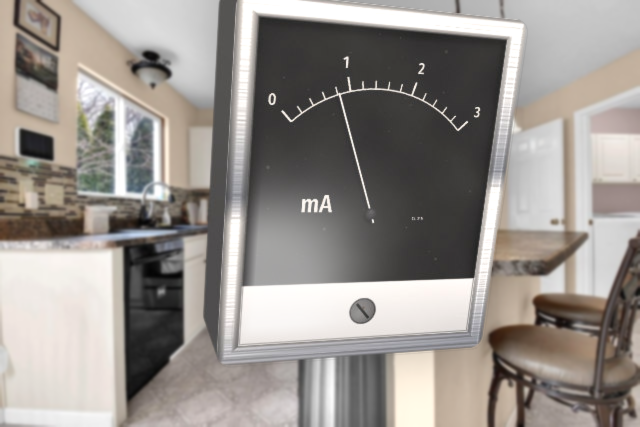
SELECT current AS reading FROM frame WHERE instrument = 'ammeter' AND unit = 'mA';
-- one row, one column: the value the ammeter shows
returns 0.8 mA
